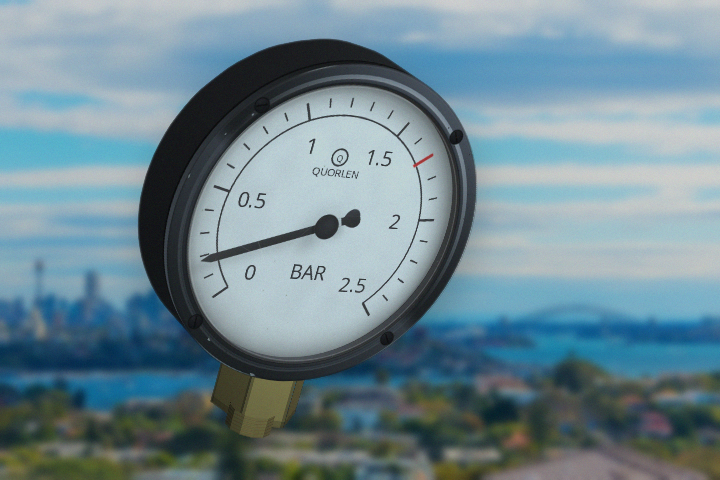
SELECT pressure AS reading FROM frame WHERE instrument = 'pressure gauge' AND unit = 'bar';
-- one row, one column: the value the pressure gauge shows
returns 0.2 bar
